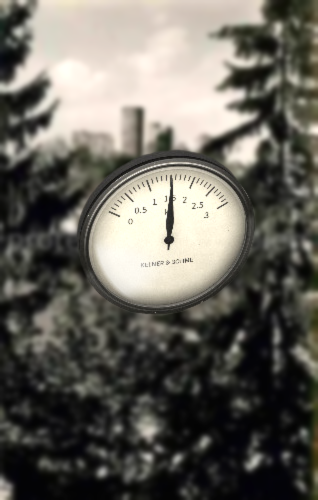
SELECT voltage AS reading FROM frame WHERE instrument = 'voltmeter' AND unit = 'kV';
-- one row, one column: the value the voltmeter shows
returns 1.5 kV
